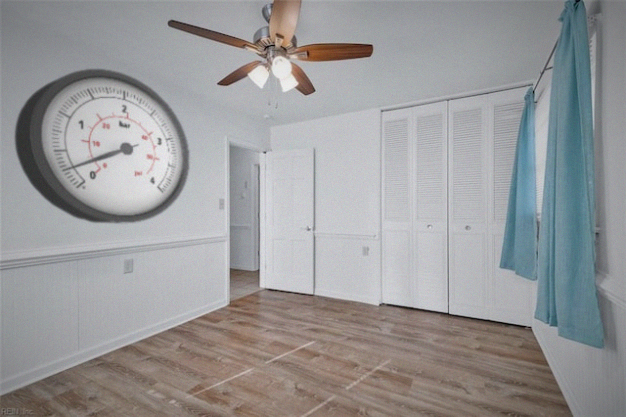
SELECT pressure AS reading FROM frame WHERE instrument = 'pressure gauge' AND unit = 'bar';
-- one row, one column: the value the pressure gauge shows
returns 0.25 bar
